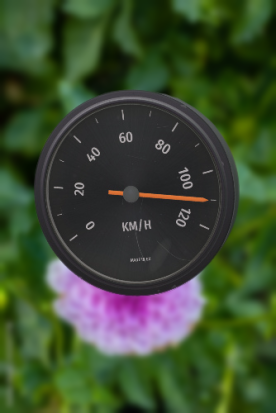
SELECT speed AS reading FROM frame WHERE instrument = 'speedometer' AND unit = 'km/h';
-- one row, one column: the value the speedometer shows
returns 110 km/h
